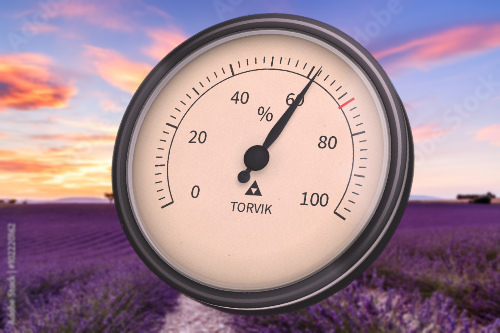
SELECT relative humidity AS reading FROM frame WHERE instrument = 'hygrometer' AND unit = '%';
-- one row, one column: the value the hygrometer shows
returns 62 %
